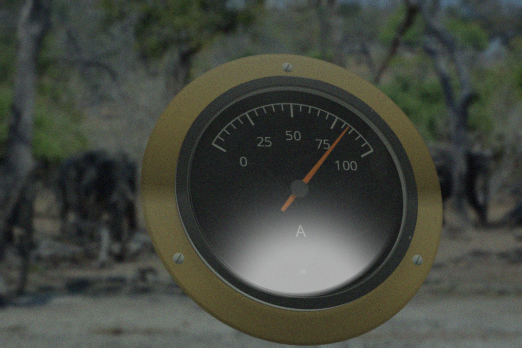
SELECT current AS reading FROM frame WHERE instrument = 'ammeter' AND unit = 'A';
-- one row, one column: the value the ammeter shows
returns 82.5 A
